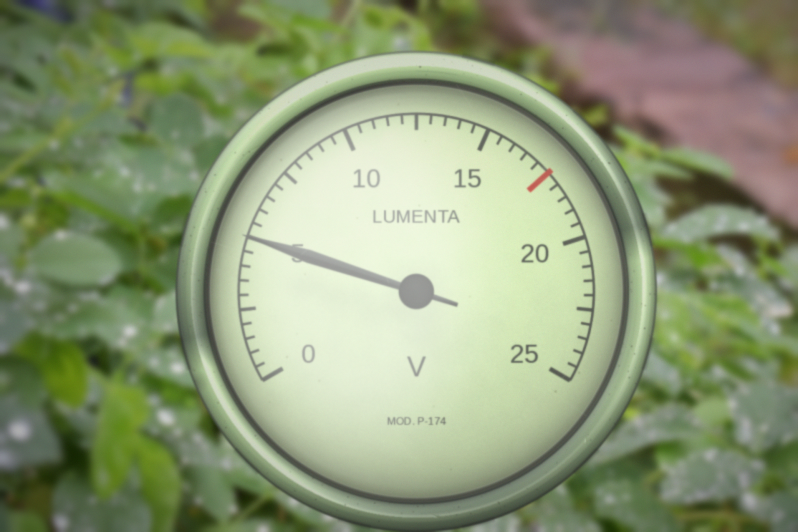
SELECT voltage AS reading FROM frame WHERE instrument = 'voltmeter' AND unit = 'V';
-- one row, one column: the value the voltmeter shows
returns 5 V
